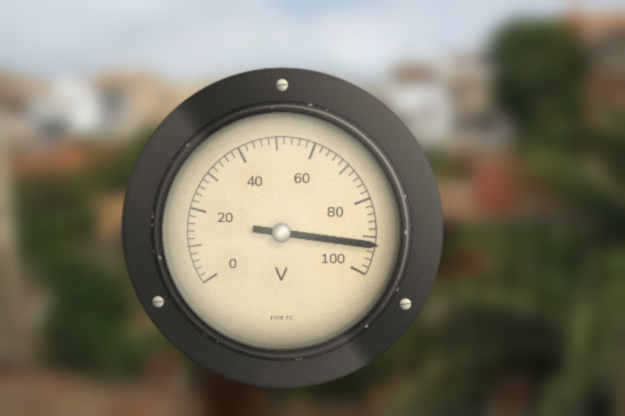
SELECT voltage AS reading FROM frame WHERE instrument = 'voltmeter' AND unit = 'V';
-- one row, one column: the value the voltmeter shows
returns 92 V
